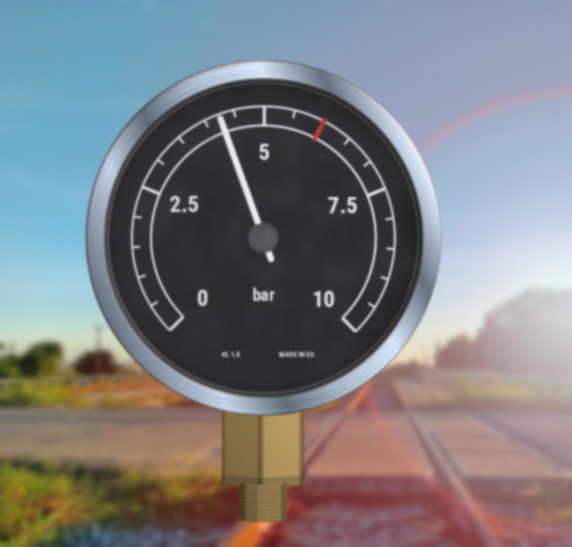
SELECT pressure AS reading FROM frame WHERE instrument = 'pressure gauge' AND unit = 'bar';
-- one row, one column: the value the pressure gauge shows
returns 4.25 bar
